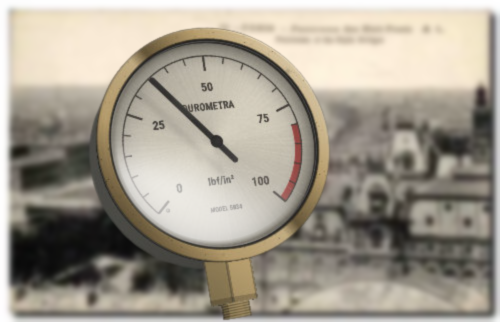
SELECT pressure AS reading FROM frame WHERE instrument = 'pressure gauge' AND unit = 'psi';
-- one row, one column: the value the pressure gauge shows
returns 35 psi
